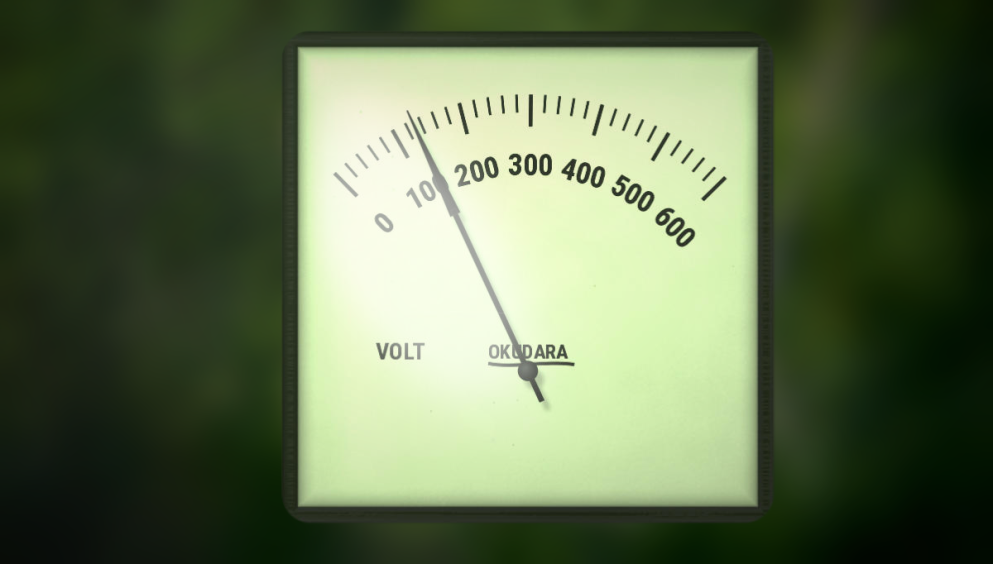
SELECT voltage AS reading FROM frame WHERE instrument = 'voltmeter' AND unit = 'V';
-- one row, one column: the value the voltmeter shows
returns 130 V
